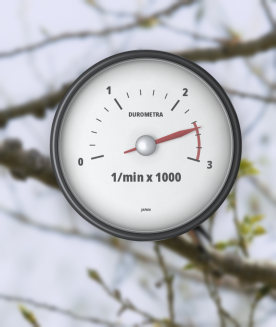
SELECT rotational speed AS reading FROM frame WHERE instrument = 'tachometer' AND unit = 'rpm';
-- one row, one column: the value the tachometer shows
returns 2500 rpm
